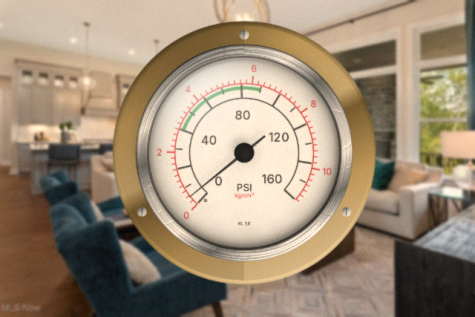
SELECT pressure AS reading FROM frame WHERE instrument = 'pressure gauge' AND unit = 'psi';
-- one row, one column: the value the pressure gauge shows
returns 5 psi
